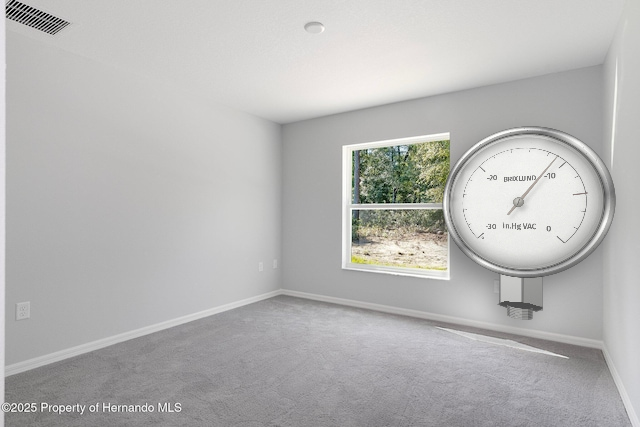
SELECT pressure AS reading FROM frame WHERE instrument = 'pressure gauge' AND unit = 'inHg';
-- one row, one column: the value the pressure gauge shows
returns -11 inHg
